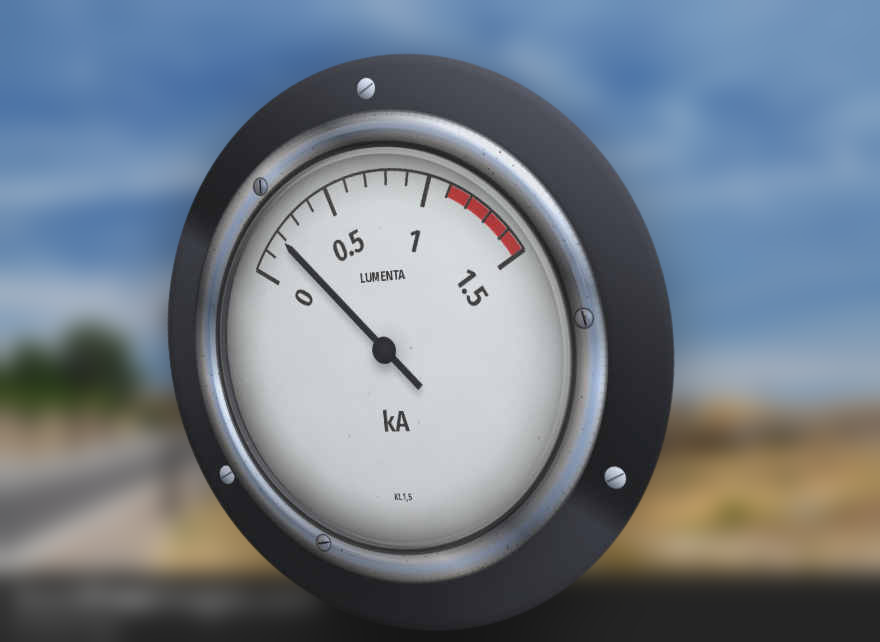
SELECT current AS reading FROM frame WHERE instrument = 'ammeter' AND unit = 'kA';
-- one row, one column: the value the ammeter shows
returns 0.2 kA
